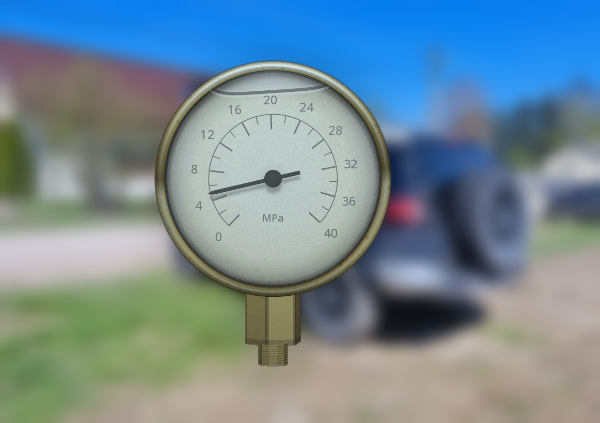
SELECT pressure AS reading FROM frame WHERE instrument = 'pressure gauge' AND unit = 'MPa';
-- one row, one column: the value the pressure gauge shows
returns 5 MPa
